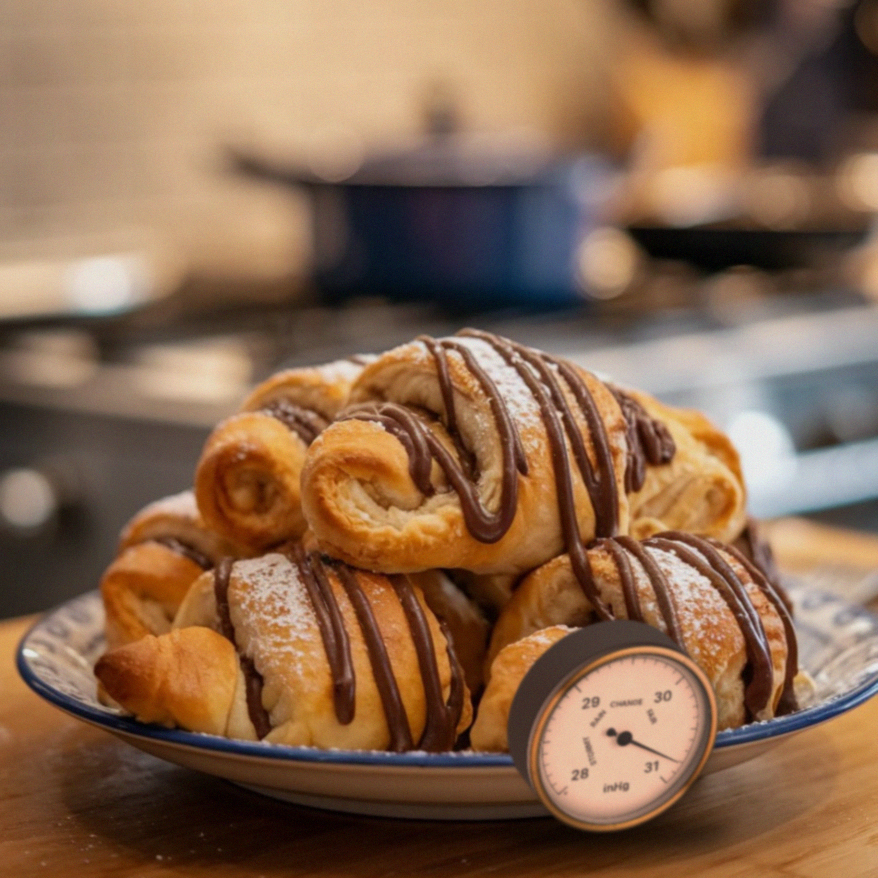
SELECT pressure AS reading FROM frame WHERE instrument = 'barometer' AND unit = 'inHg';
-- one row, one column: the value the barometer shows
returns 30.8 inHg
